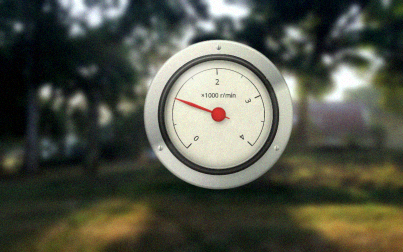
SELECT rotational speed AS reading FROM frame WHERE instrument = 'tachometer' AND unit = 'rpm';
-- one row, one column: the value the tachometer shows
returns 1000 rpm
